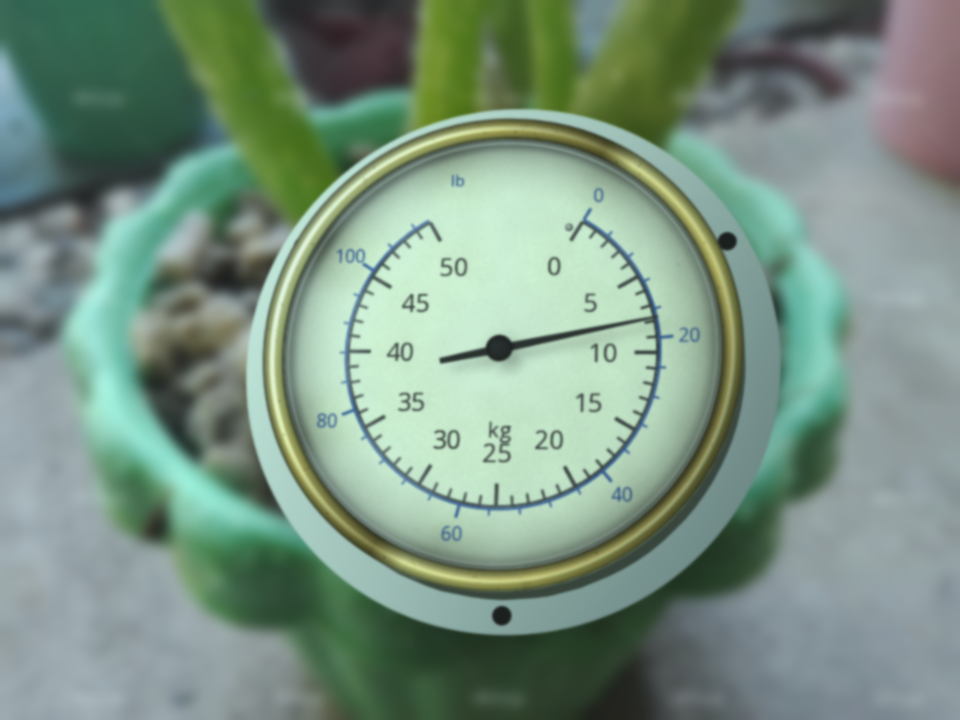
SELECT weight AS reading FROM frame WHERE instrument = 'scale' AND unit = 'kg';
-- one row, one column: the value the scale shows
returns 8 kg
